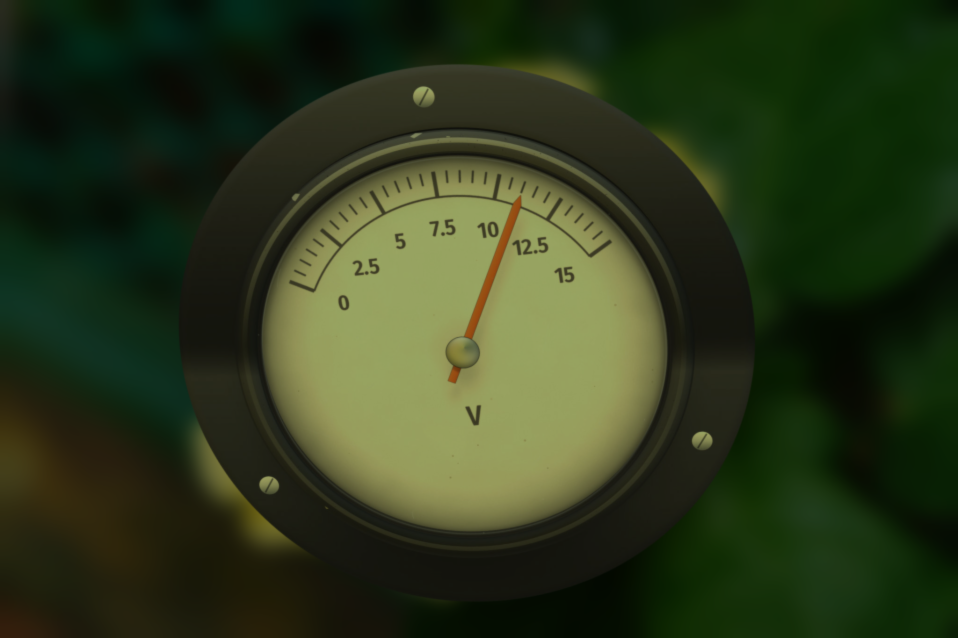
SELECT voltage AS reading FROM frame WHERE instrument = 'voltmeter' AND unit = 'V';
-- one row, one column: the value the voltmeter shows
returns 11 V
